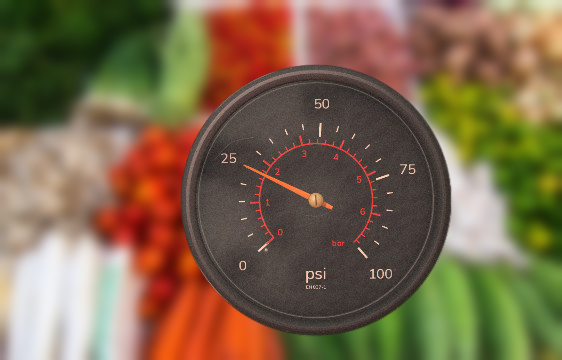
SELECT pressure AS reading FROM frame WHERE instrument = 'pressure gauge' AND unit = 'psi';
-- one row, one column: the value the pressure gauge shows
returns 25 psi
